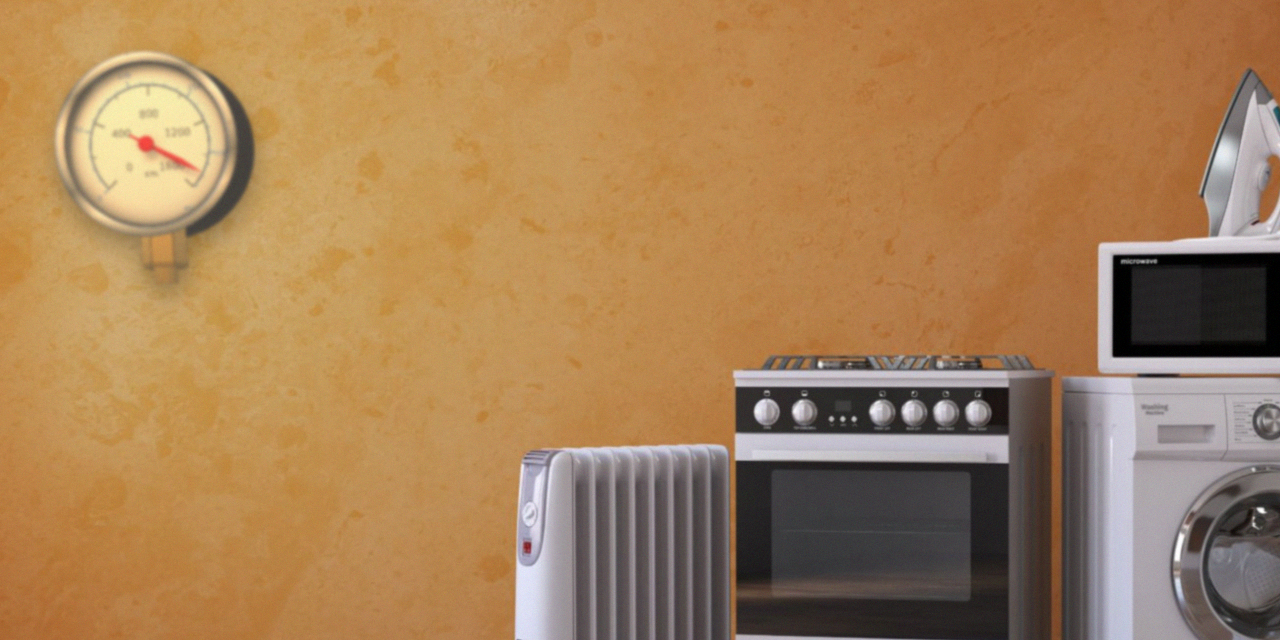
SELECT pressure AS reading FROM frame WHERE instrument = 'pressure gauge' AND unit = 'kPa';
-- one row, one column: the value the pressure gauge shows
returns 1500 kPa
